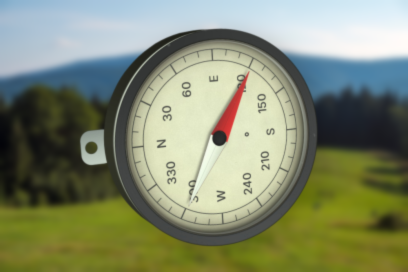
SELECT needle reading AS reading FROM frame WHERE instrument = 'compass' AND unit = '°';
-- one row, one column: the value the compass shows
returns 120 °
